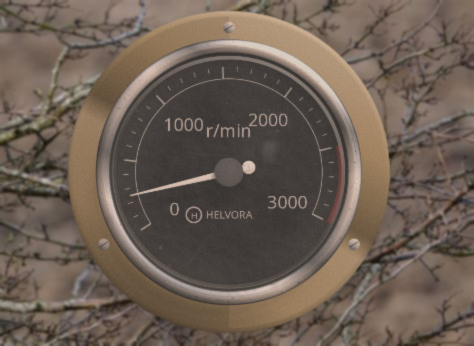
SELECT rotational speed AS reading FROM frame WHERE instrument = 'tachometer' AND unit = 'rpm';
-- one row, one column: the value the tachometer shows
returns 250 rpm
